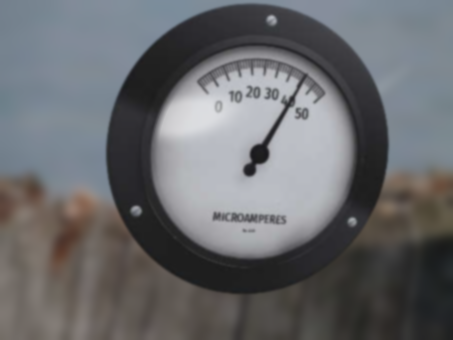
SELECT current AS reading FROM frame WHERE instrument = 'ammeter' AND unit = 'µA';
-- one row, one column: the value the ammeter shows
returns 40 µA
